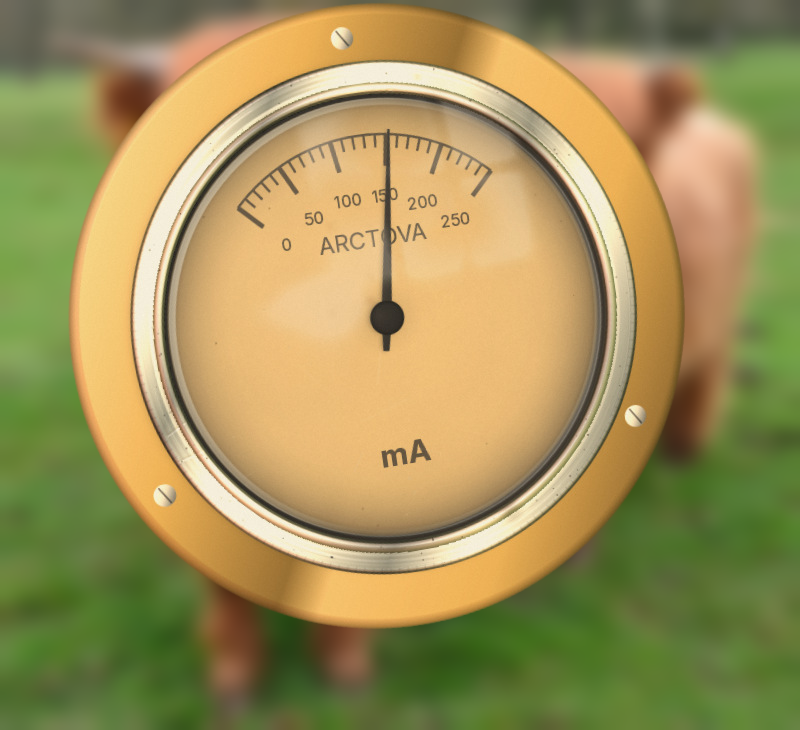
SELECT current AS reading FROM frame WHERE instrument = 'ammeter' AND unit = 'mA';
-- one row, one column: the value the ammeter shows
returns 150 mA
